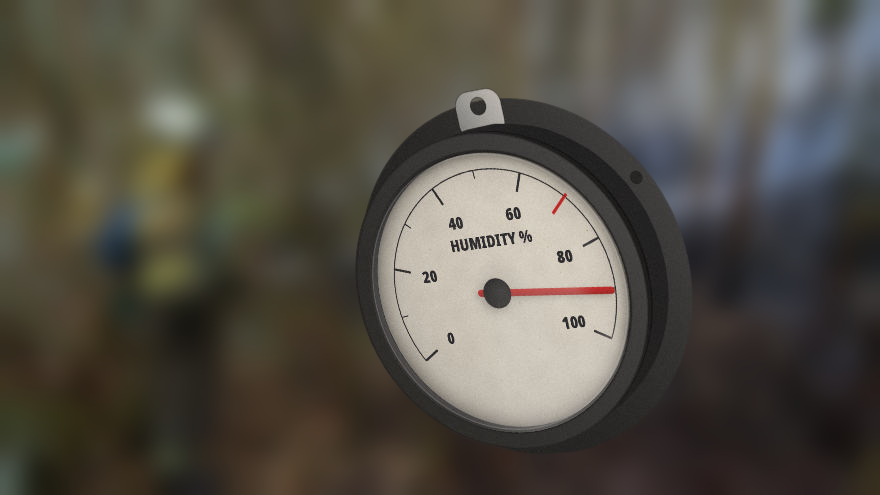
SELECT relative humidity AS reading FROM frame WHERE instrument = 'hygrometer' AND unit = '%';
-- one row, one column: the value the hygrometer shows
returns 90 %
